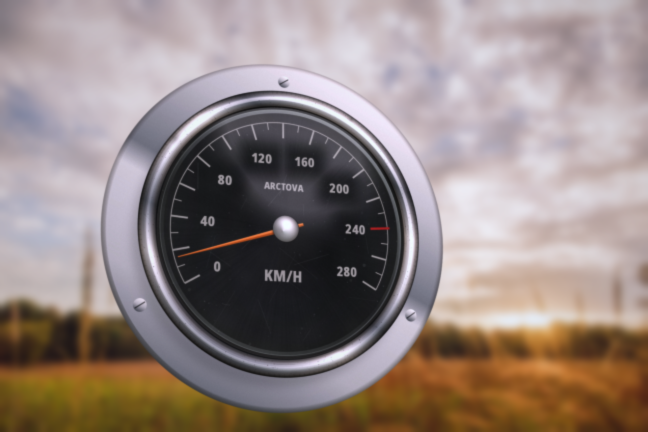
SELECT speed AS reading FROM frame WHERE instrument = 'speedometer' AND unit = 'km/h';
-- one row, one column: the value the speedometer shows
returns 15 km/h
